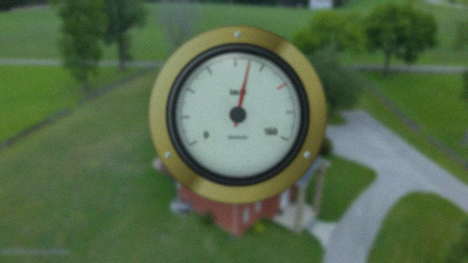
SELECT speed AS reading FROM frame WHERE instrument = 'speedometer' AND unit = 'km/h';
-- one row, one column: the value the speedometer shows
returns 90 km/h
